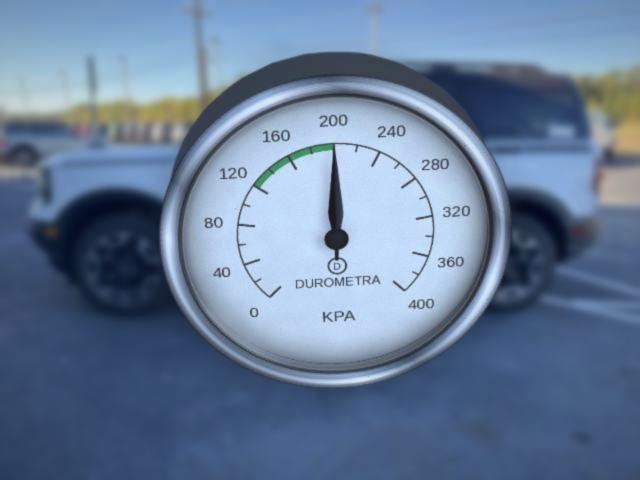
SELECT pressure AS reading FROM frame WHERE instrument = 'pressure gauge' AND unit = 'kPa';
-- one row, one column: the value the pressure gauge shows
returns 200 kPa
